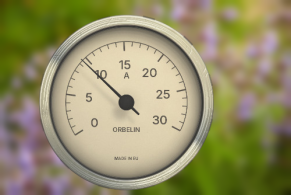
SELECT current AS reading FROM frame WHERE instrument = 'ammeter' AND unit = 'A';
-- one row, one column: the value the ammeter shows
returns 9.5 A
